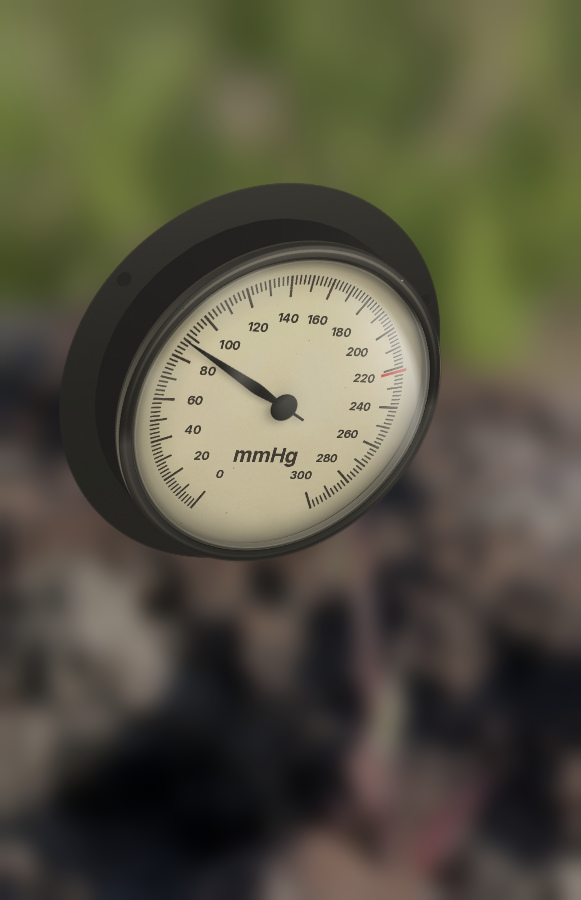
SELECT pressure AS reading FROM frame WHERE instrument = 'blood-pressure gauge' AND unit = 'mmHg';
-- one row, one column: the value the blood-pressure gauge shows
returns 88 mmHg
